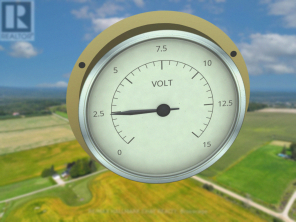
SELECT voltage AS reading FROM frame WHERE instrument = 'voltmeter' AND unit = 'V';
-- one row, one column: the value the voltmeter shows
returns 2.5 V
